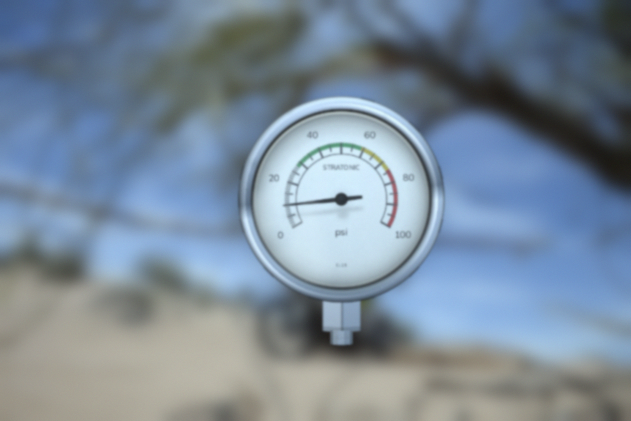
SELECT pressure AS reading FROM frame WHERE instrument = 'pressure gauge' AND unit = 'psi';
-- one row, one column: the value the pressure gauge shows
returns 10 psi
